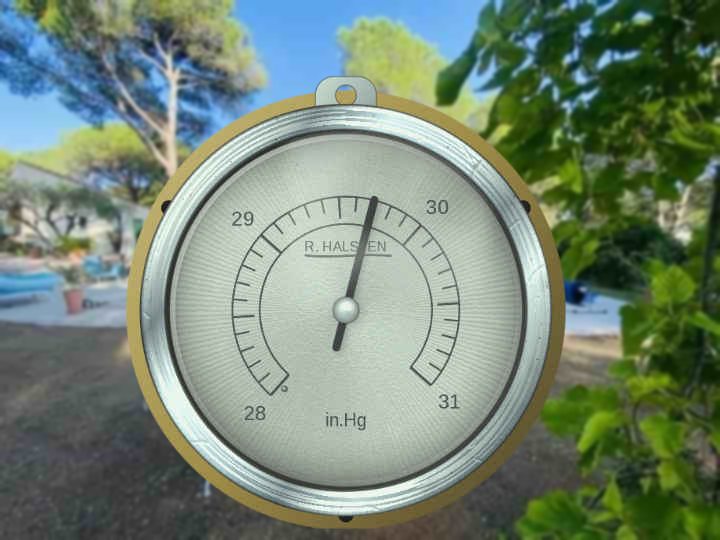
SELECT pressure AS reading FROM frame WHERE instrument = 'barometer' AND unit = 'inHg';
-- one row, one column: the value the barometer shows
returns 29.7 inHg
